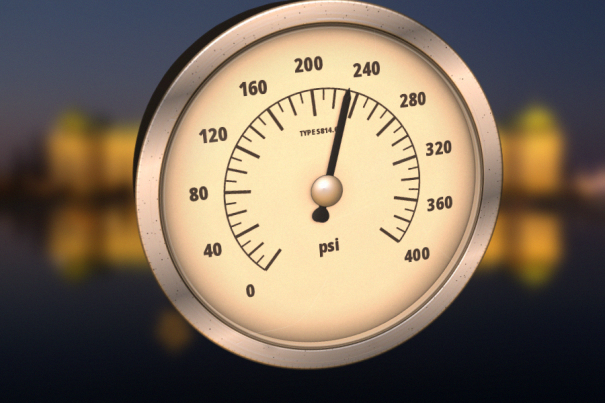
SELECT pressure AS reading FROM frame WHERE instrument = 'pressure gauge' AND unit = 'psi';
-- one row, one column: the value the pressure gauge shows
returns 230 psi
